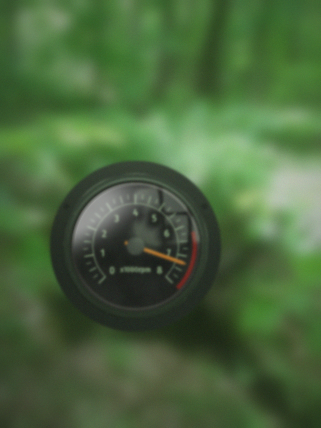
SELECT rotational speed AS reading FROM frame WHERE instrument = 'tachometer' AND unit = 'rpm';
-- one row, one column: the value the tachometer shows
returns 7250 rpm
